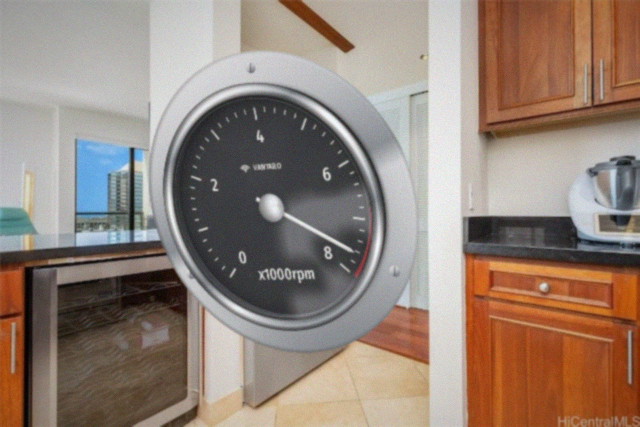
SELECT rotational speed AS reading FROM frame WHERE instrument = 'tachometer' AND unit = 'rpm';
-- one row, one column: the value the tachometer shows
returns 7600 rpm
